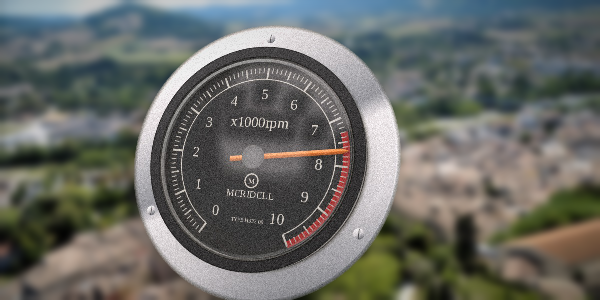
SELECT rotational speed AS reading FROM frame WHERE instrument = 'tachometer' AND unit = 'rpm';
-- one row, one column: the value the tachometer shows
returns 7700 rpm
